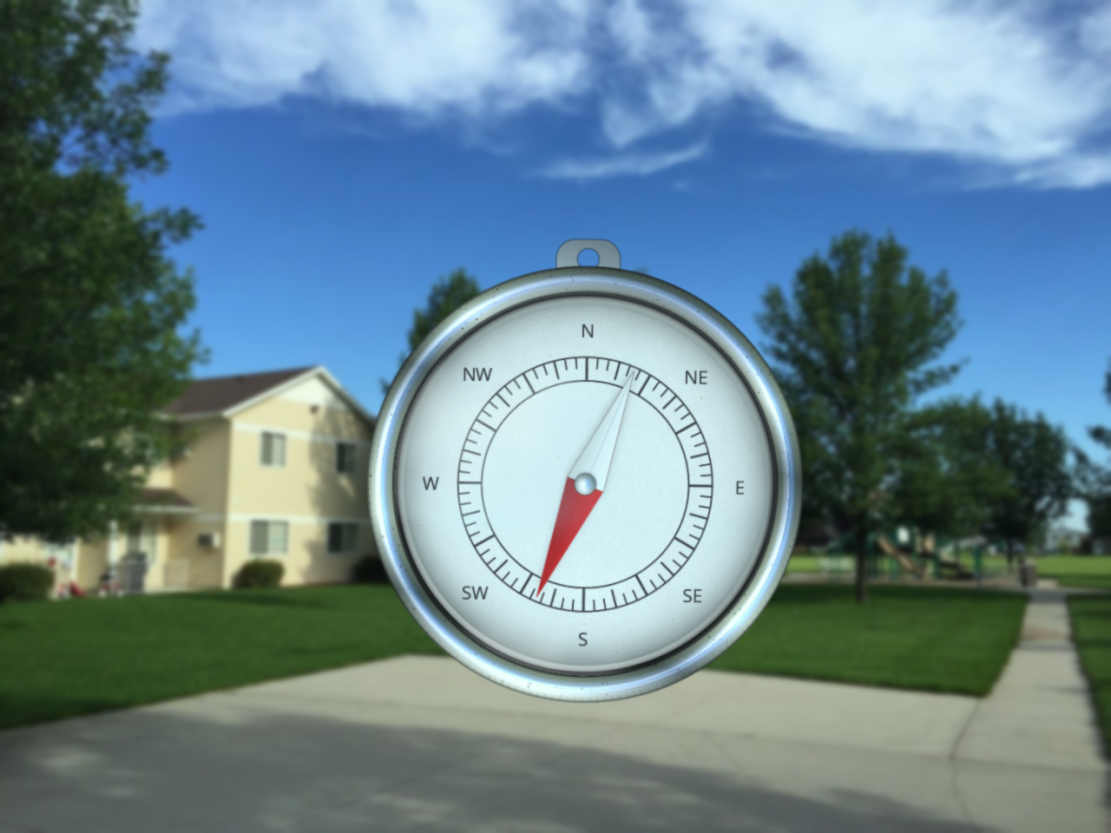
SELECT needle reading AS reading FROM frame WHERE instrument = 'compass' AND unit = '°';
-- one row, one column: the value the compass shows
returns 202.5 °
